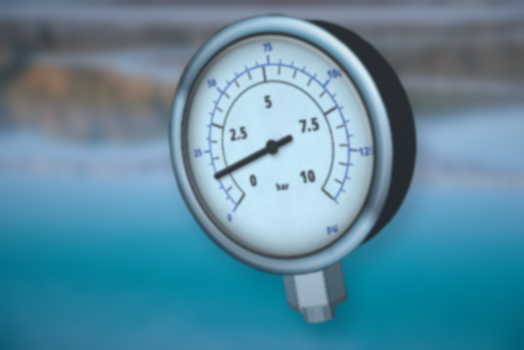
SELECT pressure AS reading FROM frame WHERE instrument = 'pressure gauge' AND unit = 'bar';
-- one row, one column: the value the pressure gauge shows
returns 1 bar
